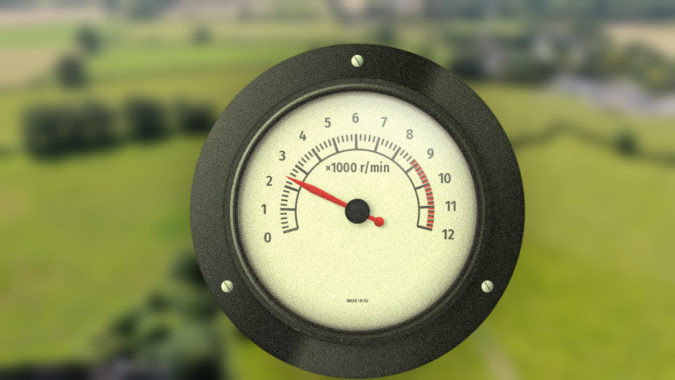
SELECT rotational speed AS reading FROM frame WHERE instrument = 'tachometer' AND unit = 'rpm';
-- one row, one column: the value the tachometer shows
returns 2400 rpm
